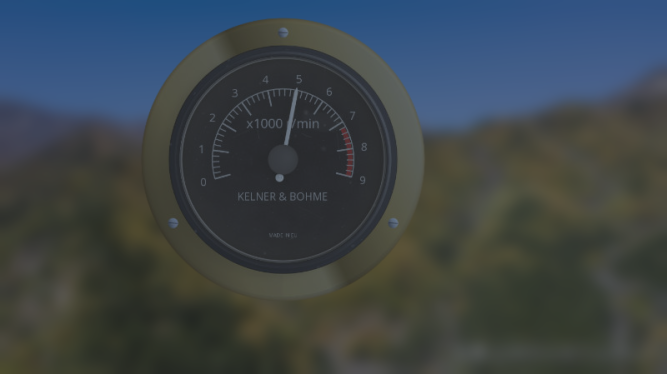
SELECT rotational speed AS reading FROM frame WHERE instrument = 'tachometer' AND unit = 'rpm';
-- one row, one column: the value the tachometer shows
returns 5000 rpm
